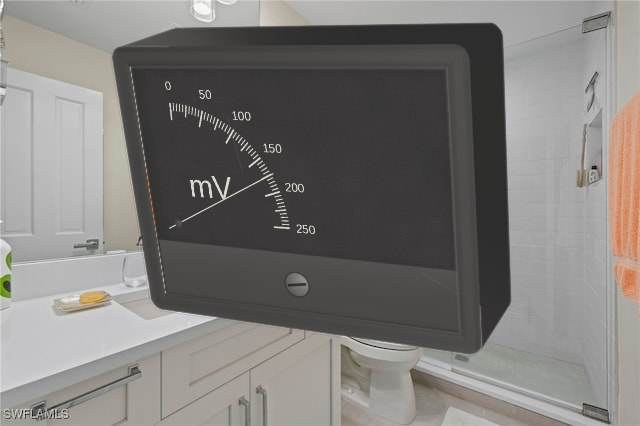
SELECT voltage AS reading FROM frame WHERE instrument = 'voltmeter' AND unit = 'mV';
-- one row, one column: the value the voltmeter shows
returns 175 mV
